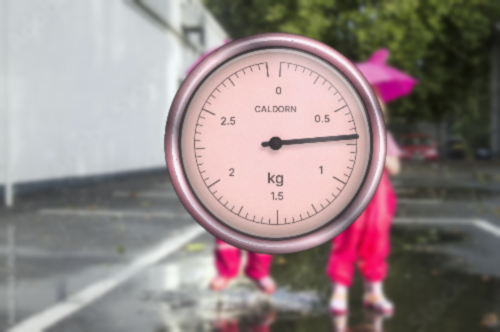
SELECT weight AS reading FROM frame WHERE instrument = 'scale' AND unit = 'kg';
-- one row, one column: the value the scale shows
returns 0.7 kg
